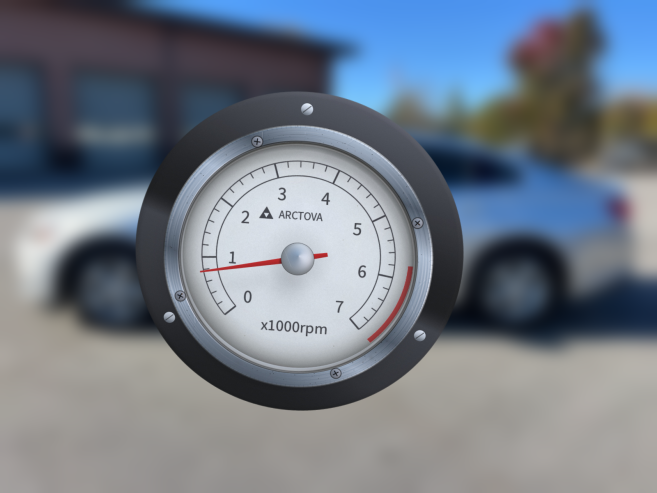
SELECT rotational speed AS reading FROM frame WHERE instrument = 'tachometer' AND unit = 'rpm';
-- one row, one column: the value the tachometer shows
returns 800 rpm
